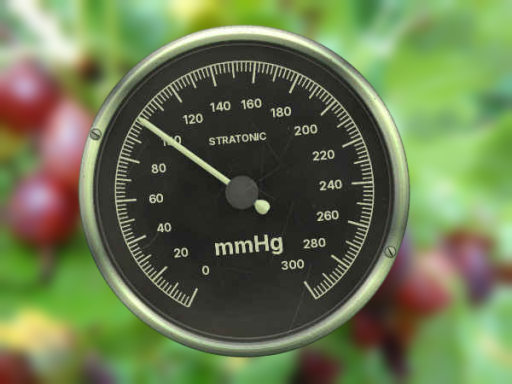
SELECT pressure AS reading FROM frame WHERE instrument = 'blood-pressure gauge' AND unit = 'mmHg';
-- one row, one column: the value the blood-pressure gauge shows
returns 100 mmHg
